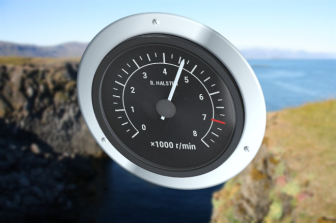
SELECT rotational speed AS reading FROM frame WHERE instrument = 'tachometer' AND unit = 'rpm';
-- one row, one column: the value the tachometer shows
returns 4625 rpm
